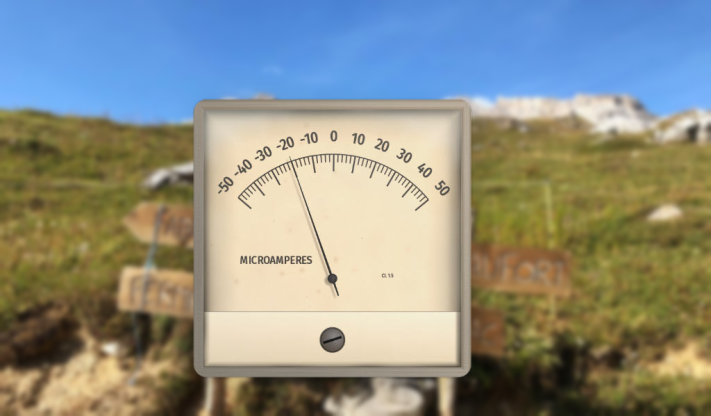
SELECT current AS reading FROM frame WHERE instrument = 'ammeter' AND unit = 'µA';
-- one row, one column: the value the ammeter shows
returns -20 µA
